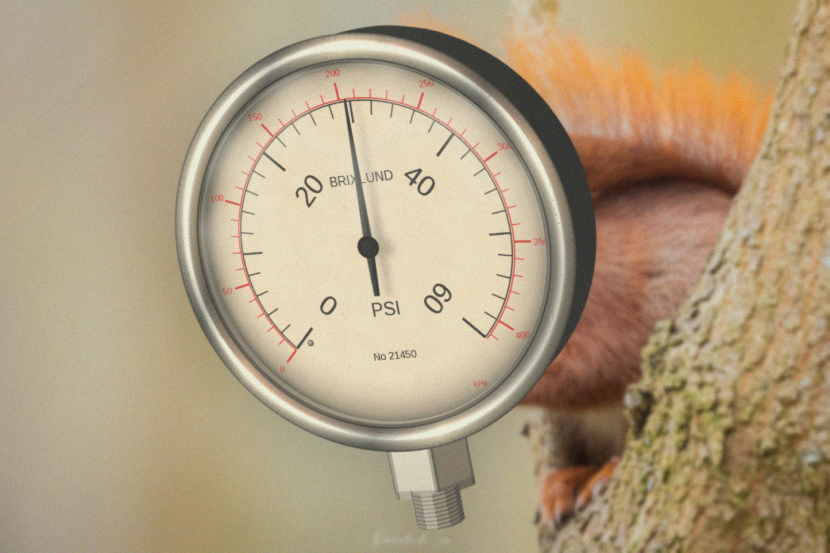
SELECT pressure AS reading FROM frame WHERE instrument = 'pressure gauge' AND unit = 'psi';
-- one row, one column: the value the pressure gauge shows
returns 30 psi
